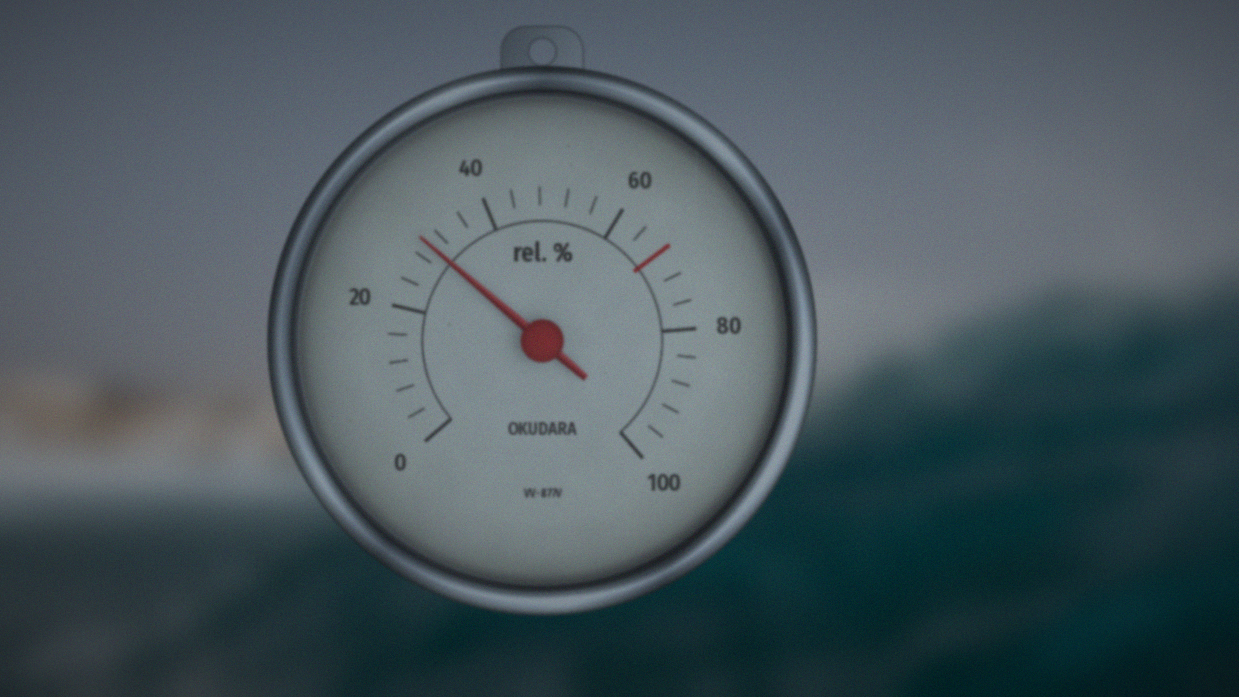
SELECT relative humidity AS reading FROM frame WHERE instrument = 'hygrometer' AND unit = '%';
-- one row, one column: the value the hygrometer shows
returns 30 %
